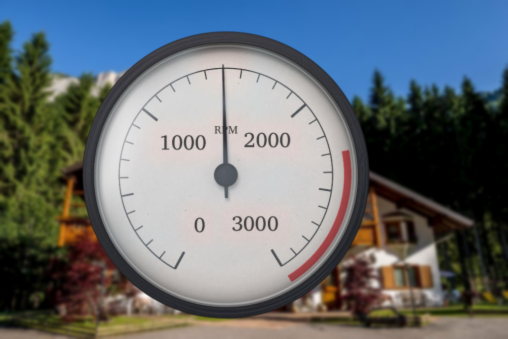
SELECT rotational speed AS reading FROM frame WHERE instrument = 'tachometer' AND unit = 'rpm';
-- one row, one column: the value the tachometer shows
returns 1500 rpm
